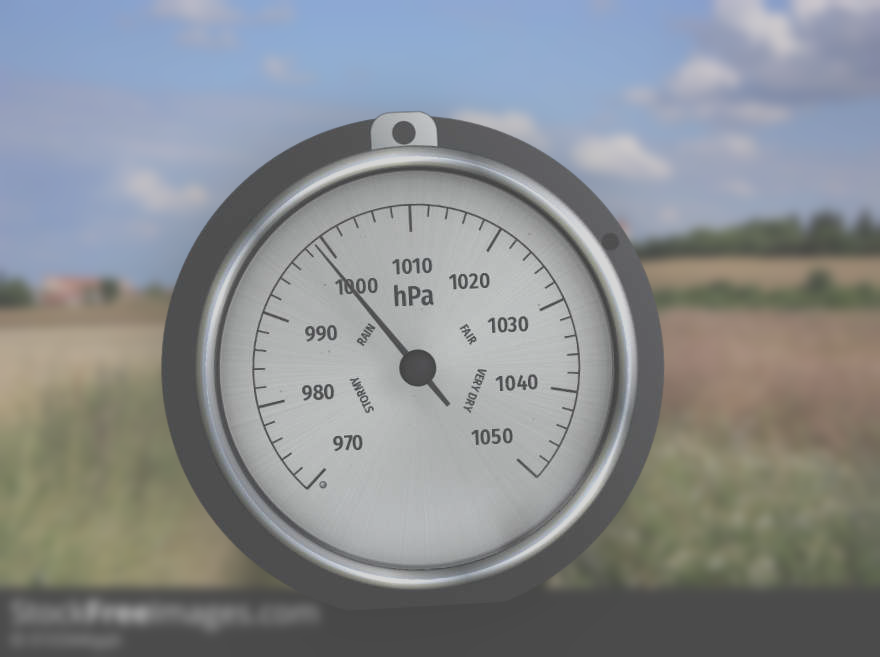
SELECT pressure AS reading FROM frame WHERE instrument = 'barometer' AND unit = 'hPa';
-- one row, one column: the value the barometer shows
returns 999 hPa
